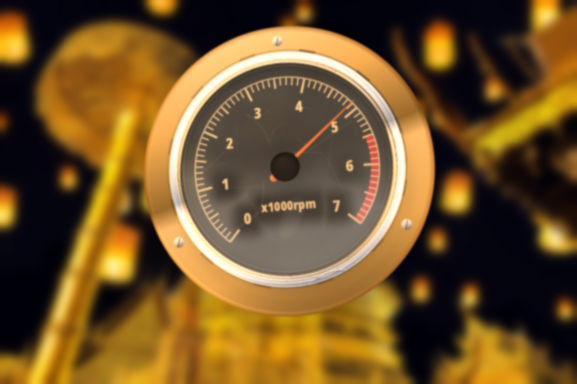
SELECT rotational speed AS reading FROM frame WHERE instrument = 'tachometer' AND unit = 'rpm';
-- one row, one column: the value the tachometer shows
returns 4900 rpm
